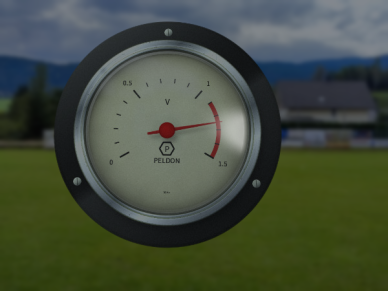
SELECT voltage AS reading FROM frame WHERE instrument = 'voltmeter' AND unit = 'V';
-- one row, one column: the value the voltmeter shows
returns 1.25 V
